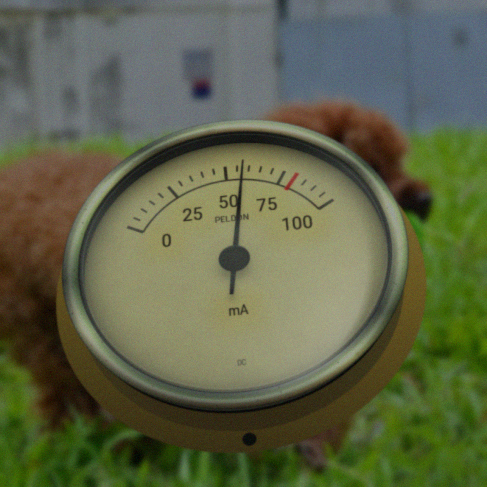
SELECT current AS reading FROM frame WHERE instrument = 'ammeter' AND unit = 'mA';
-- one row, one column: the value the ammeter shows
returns 57.5 mA
